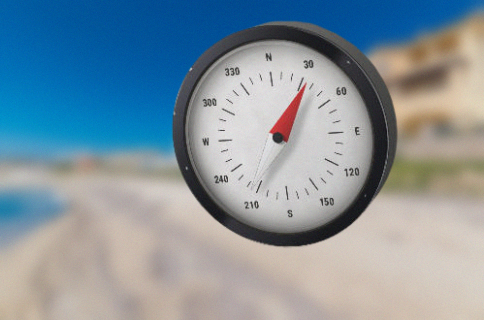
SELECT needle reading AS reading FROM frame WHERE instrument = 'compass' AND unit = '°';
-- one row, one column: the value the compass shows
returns 35 °
